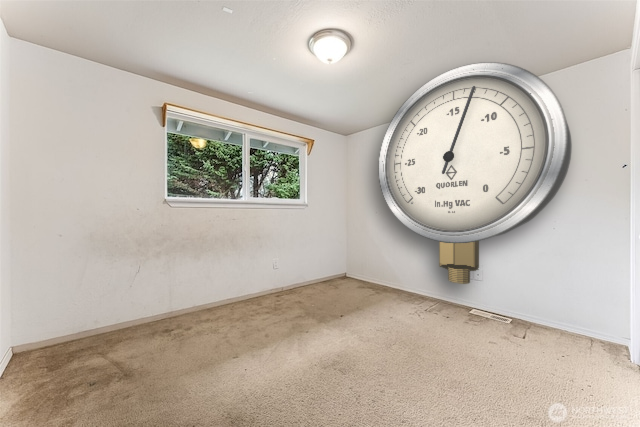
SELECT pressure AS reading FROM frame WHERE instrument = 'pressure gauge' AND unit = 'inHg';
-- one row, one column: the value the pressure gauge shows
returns -13 inHg
